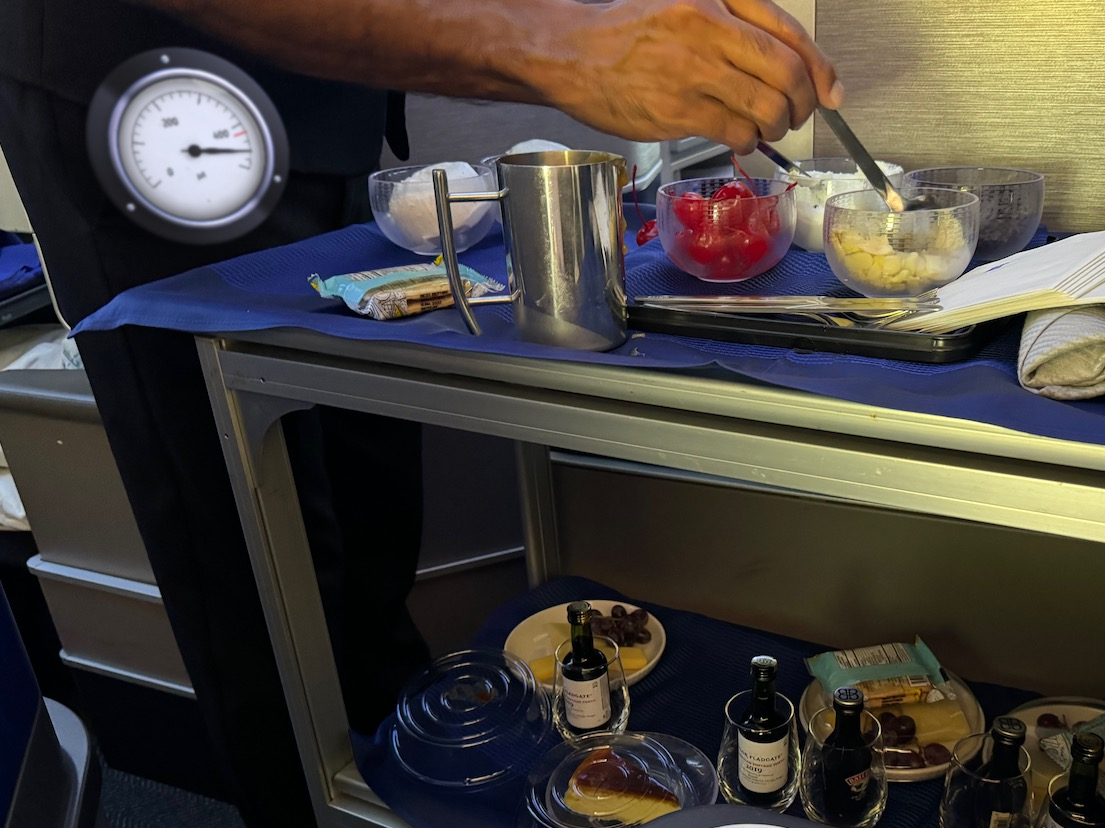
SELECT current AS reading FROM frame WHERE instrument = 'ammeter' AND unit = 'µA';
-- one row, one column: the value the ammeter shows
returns 460 µA
